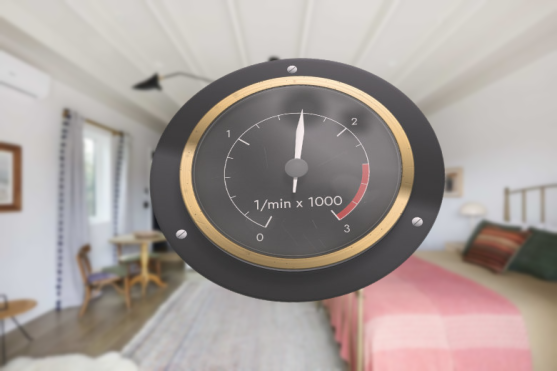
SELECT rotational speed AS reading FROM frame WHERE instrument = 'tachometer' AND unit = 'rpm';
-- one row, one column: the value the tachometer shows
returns 1600 rpm
